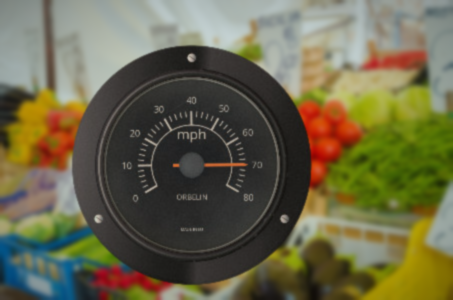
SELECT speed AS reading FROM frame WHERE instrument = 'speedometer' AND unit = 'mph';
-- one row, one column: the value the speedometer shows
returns 70 mph
